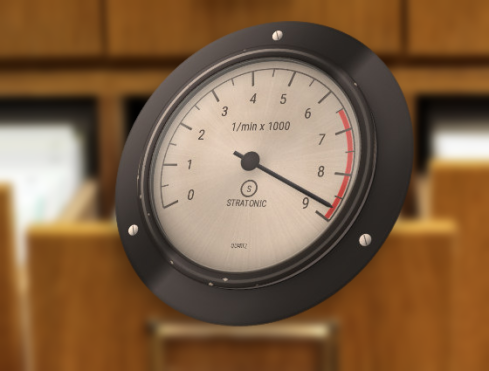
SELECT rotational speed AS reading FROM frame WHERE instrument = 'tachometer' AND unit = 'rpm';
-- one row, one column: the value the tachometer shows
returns 8750 rpm
